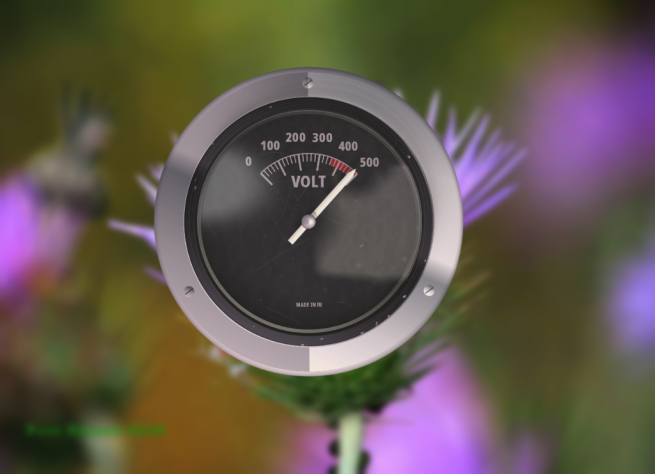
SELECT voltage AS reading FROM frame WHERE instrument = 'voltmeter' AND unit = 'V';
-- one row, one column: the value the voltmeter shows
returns 480 V
